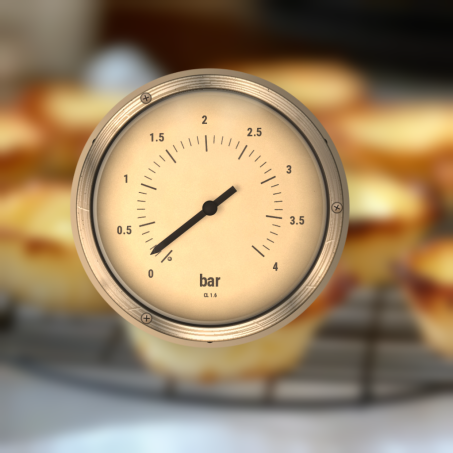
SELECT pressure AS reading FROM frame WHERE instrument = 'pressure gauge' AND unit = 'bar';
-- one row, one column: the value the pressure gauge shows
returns 0.15 bar
